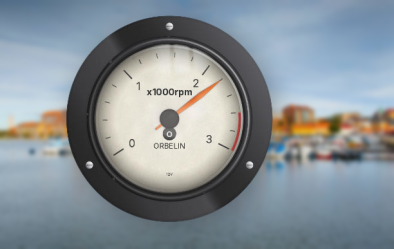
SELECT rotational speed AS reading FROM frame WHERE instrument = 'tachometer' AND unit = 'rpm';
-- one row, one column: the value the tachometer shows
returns 2200 rpm
